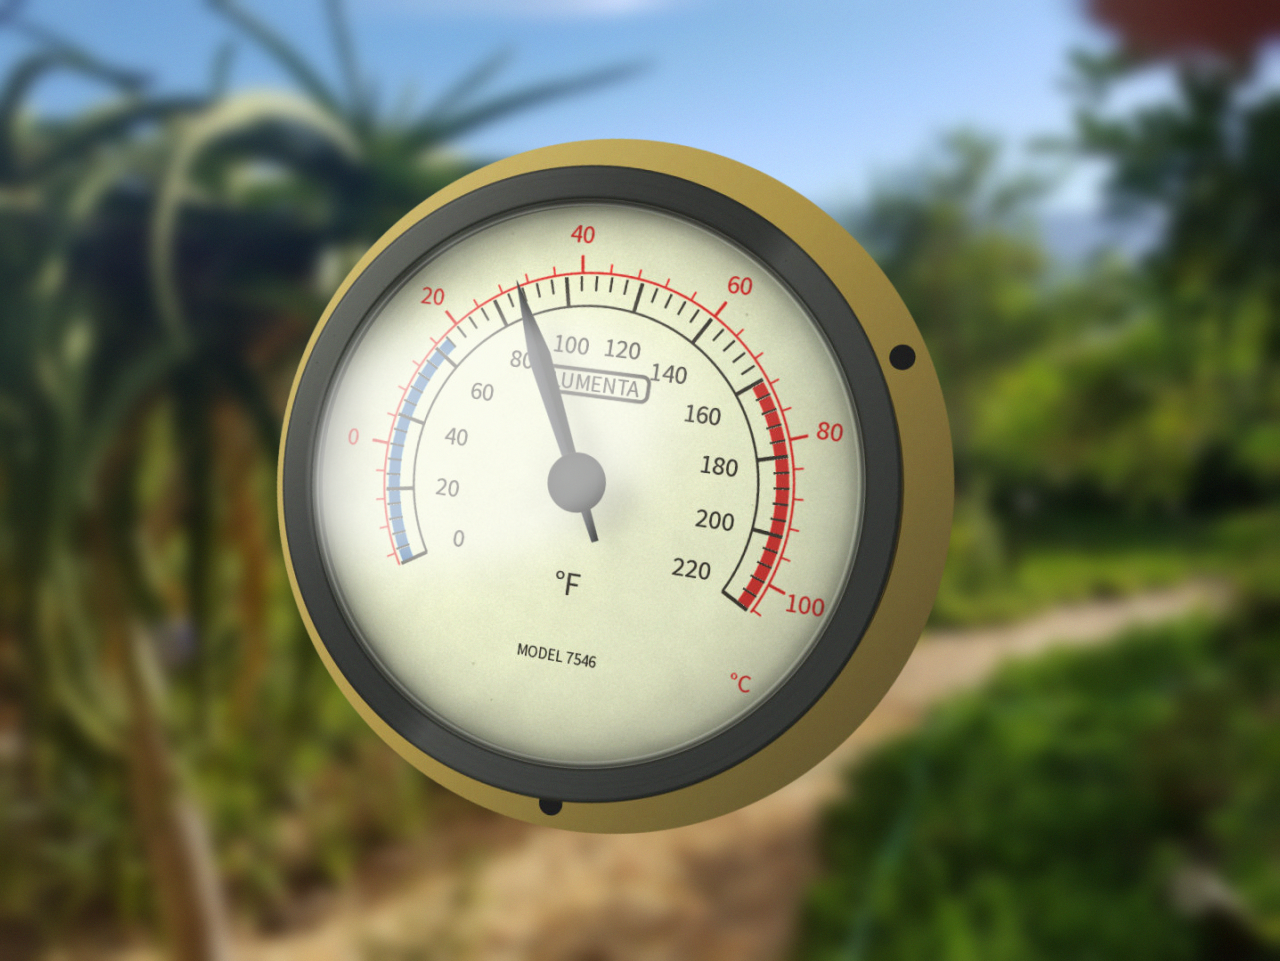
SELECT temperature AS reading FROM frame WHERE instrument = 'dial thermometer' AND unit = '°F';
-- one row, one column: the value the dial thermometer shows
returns 88 °F
